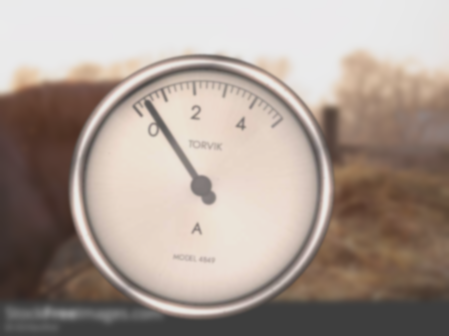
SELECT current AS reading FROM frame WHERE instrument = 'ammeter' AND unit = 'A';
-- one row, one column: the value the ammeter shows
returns 0.4 A
